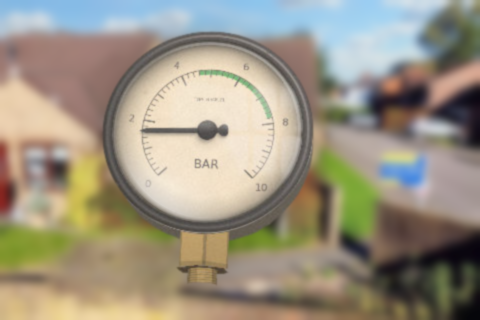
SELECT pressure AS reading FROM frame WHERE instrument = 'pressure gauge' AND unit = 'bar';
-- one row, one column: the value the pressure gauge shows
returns 1.6 bar
